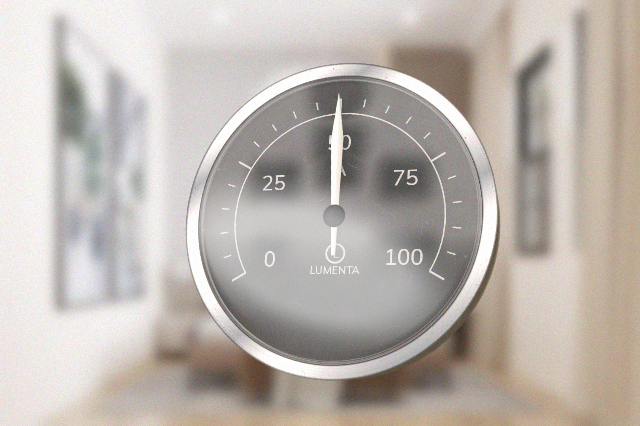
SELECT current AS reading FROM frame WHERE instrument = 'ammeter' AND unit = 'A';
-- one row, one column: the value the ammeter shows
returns 50 A
